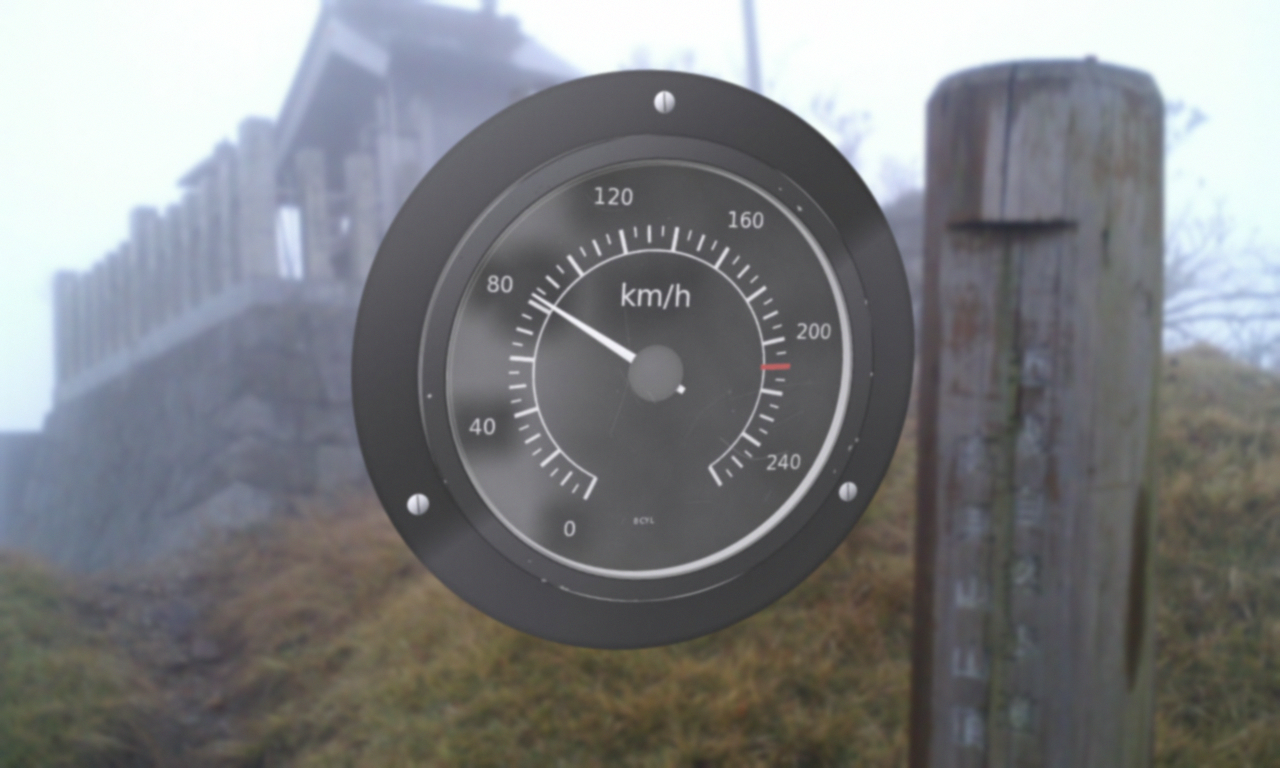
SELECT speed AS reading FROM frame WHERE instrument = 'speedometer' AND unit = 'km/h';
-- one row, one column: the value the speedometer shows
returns 82.5 km/h
